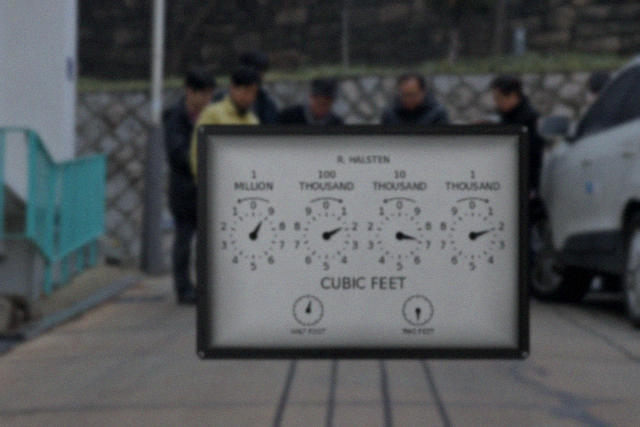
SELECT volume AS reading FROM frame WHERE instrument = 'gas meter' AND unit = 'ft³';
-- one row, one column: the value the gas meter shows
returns 917200 ft³
